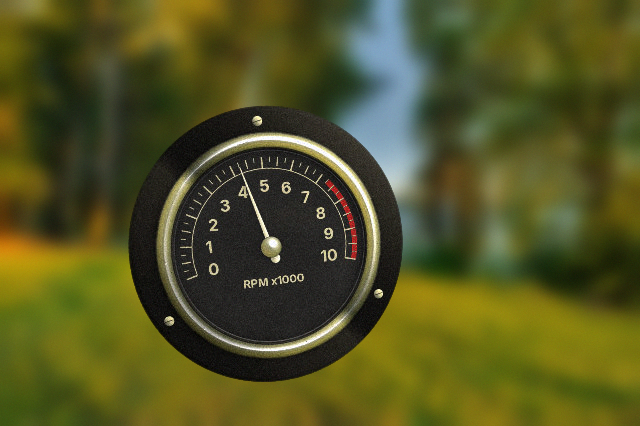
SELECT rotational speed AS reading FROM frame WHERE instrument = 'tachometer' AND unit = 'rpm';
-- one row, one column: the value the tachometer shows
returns 4250 rpm
